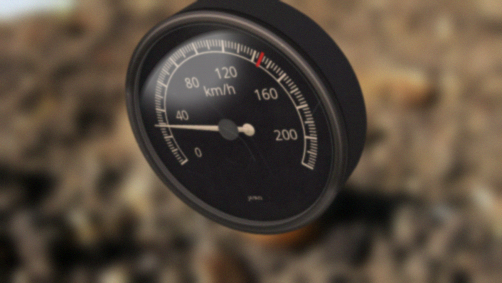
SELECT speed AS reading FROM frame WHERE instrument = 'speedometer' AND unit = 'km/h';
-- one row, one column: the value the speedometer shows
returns 30 km/h
